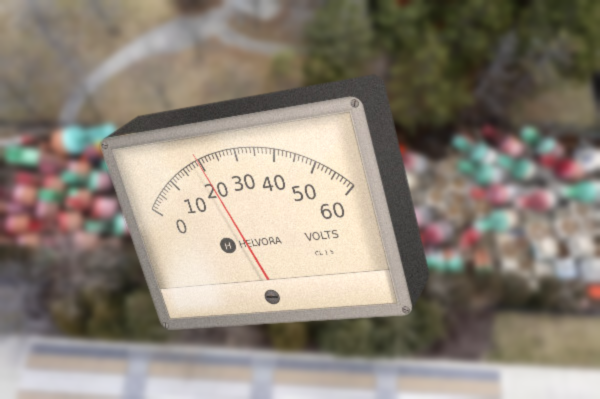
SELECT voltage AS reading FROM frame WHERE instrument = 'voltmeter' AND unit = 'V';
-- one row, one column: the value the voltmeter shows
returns 20 V
